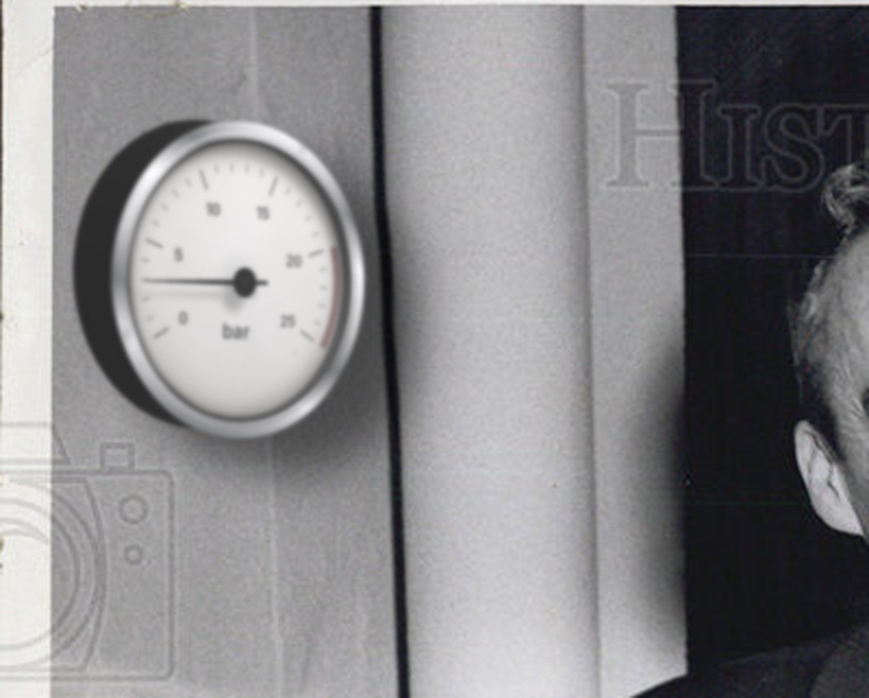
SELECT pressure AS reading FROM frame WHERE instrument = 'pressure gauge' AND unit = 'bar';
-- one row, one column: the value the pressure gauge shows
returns 3 bar
